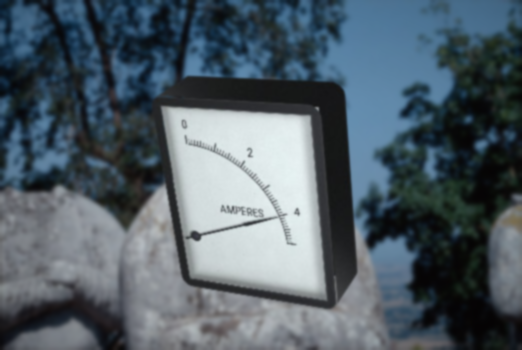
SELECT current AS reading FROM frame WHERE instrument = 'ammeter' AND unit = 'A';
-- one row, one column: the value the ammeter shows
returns 4 A
